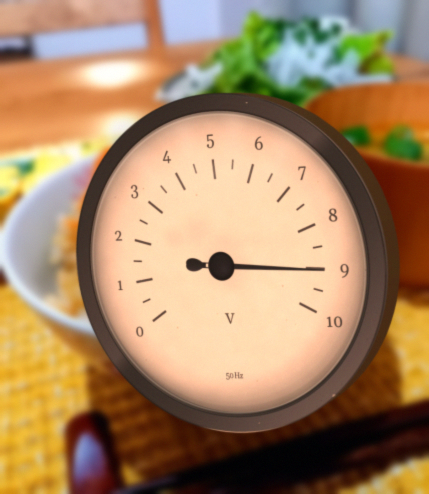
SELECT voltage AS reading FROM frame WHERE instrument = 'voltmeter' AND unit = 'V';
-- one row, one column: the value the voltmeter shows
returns 9 V
